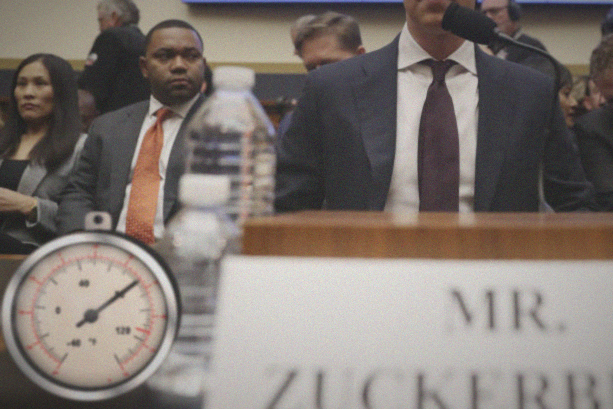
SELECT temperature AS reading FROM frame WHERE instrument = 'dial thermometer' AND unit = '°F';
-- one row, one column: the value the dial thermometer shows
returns 80 °F
